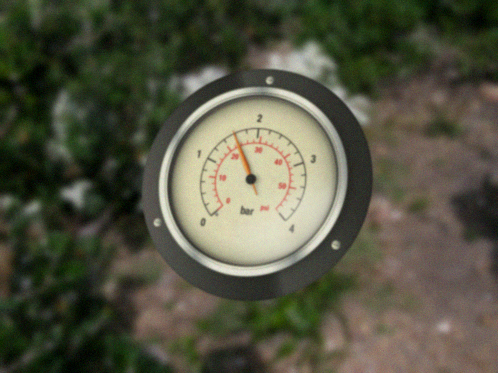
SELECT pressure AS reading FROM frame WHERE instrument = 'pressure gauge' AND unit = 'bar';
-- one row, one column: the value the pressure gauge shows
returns 1.6 bar
